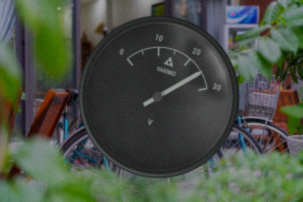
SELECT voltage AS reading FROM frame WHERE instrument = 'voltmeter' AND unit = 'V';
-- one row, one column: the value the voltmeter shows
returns 25 V
